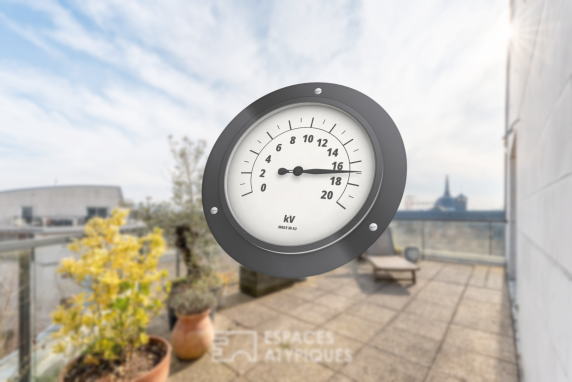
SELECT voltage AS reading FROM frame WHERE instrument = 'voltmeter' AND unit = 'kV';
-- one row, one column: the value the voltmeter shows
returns 17 kV
